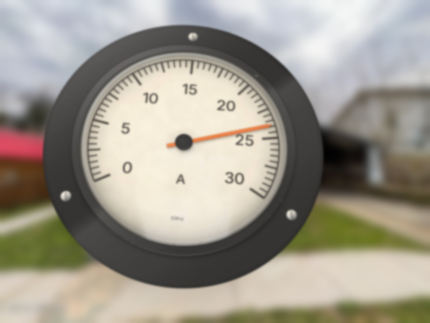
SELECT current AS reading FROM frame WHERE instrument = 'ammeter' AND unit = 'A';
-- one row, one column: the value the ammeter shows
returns 24 A
